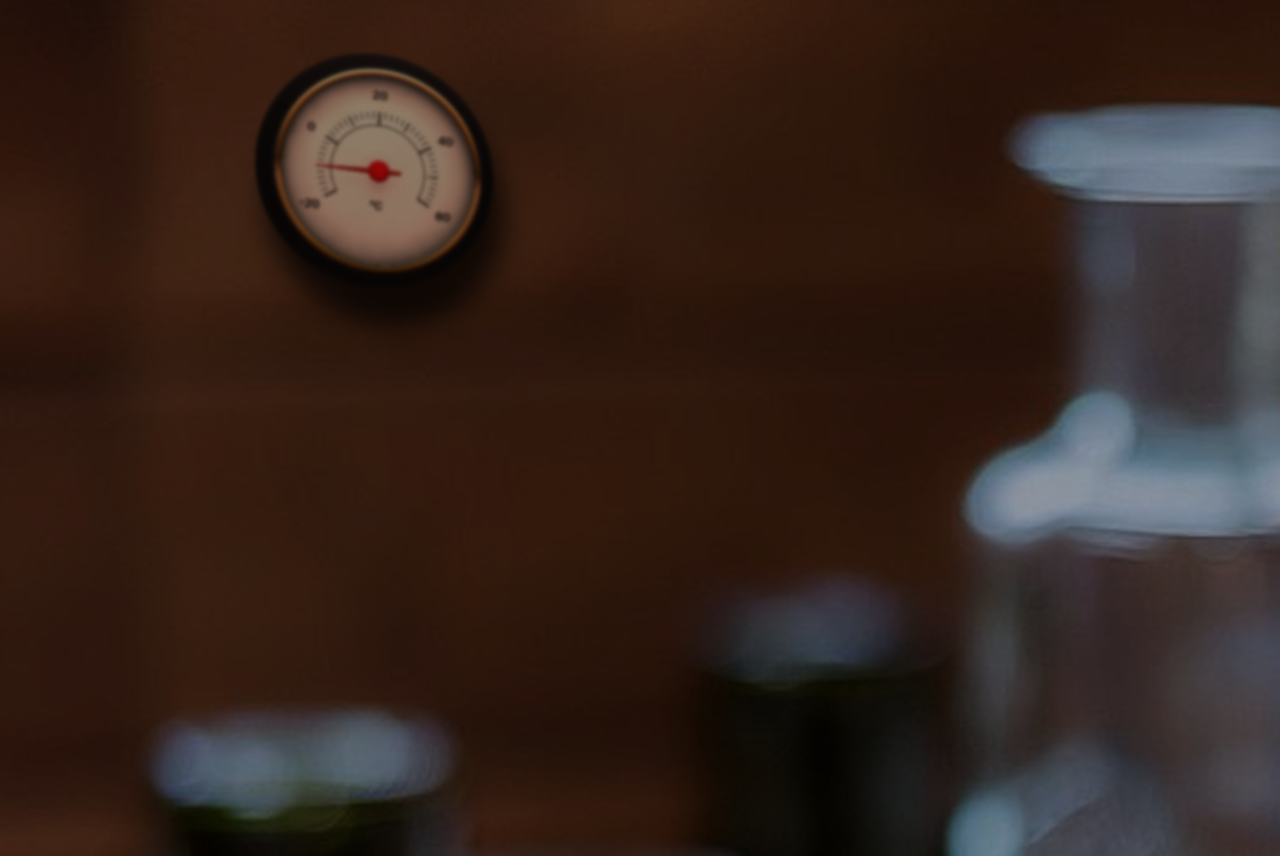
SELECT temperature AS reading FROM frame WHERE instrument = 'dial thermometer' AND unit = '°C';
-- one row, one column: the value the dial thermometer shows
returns -10 °C
